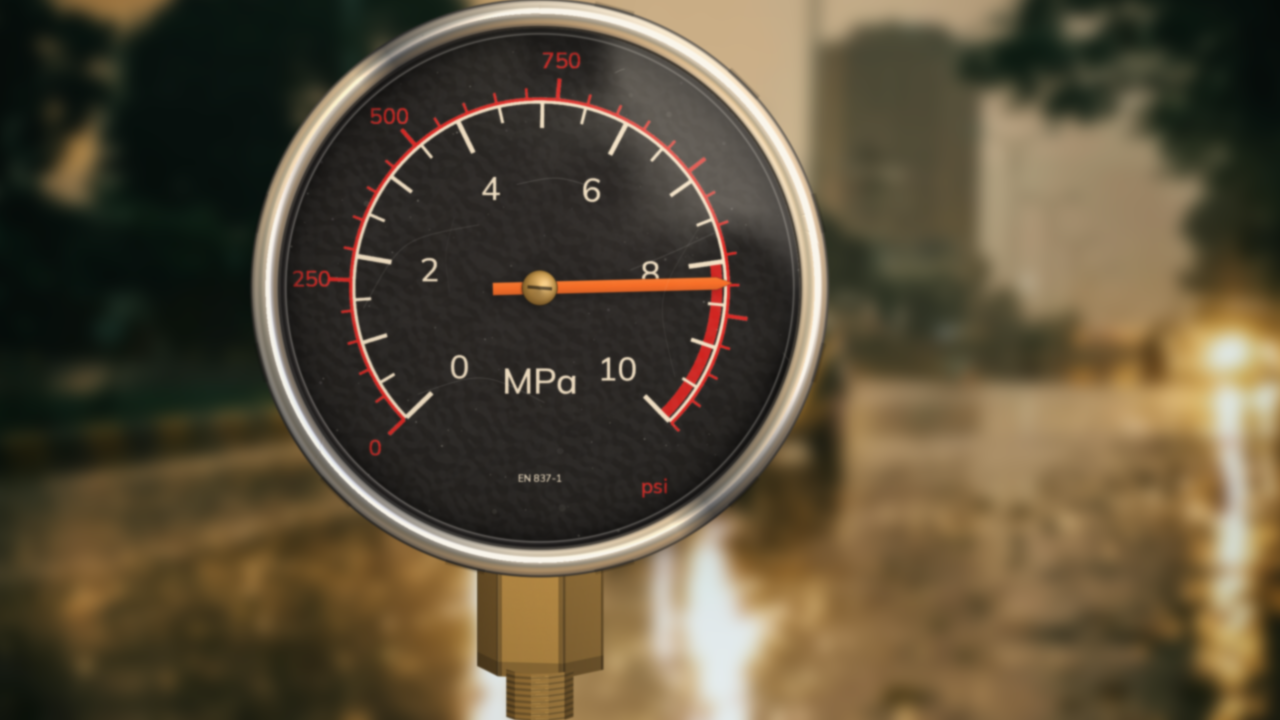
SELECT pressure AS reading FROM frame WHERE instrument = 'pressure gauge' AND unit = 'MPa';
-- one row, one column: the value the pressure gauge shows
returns 8.25 MPa
